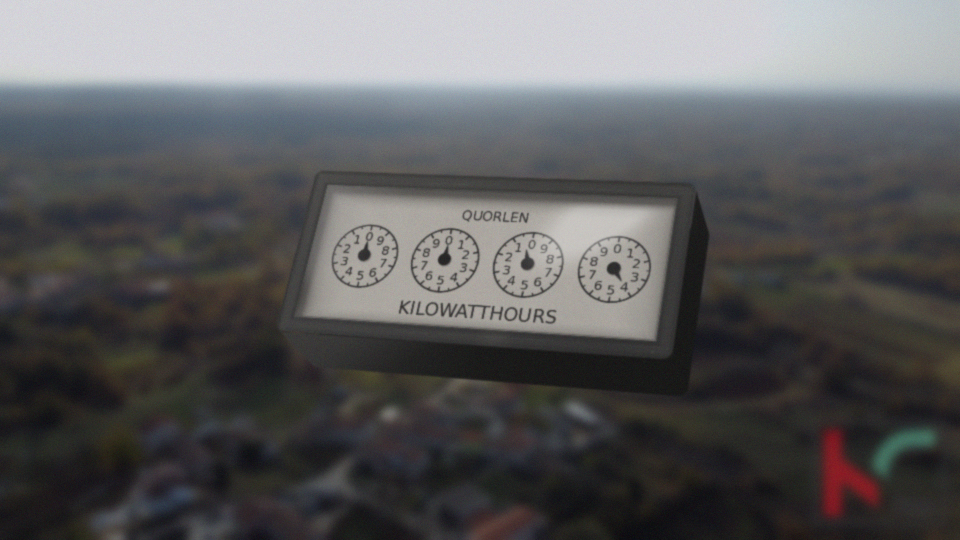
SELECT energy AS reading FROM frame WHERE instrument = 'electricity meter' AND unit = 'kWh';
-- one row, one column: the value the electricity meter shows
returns 4 kWh
